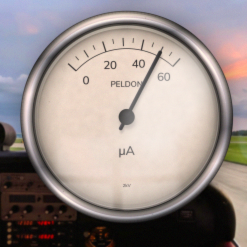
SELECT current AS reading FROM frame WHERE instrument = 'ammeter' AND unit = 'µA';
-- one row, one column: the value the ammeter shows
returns 50 µA
